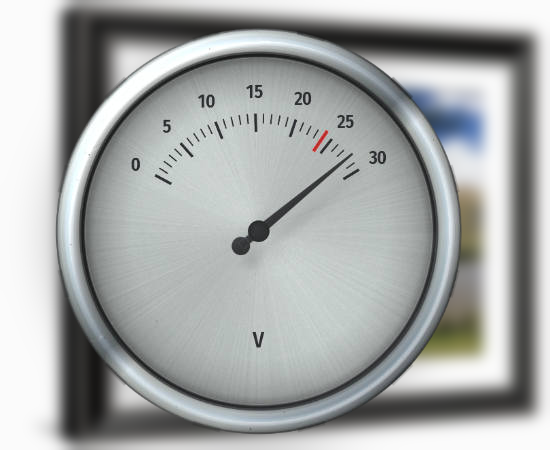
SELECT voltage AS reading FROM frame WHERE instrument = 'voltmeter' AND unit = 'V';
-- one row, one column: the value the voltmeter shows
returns 28 V
